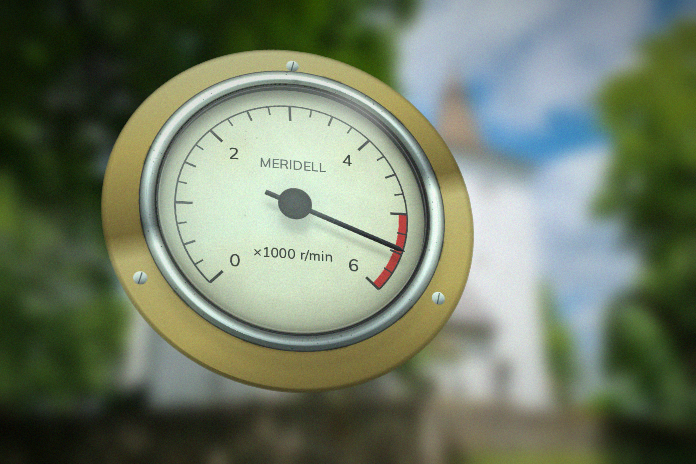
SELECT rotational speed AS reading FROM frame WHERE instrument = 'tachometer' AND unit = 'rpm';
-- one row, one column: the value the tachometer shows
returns 5500 rpm
